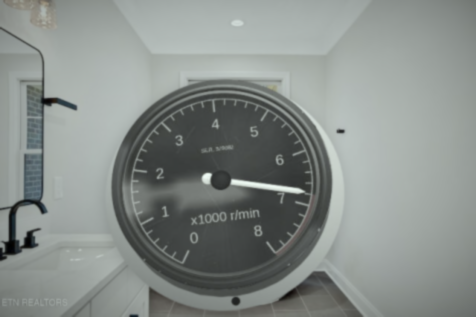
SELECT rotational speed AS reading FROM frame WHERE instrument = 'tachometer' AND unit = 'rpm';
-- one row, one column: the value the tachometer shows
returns 6800 rpm
